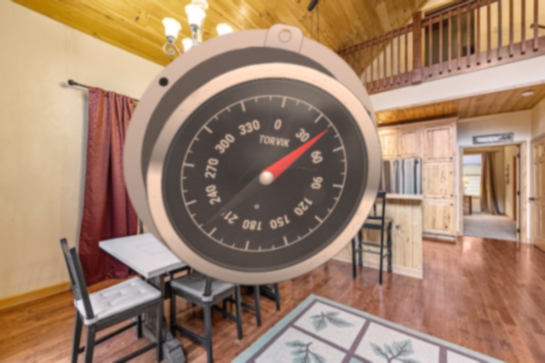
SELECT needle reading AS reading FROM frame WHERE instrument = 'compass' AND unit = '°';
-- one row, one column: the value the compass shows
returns 40 °
